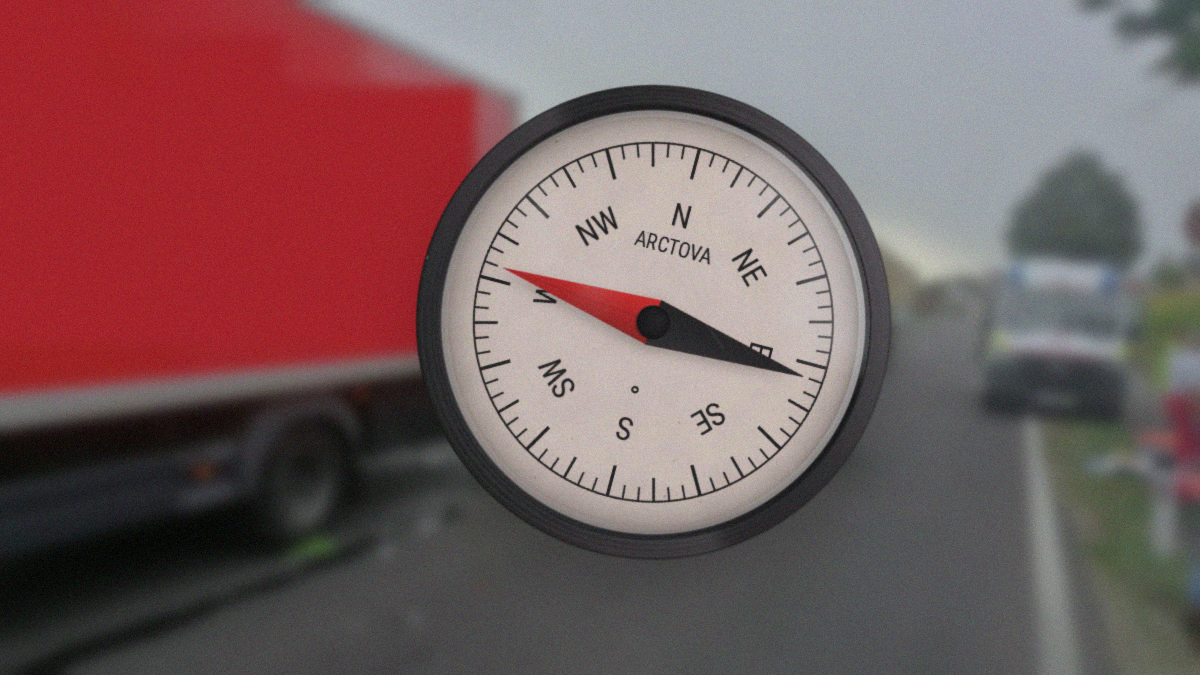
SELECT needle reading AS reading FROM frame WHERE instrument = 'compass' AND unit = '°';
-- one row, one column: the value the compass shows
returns 275 °
